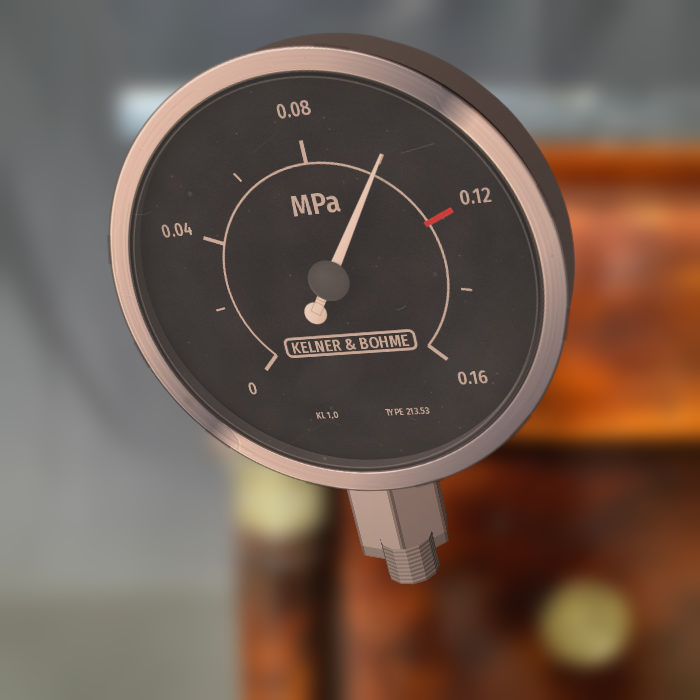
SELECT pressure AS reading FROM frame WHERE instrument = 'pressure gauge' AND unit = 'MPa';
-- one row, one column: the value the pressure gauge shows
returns 0.1 MPa
